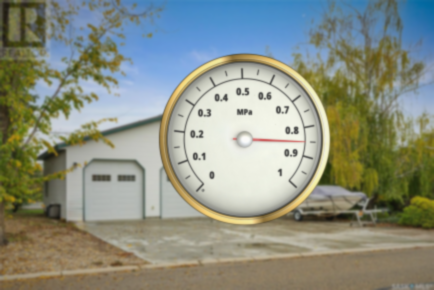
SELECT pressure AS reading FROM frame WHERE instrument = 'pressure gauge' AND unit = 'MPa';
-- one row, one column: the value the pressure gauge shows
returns 0.85 MPa
